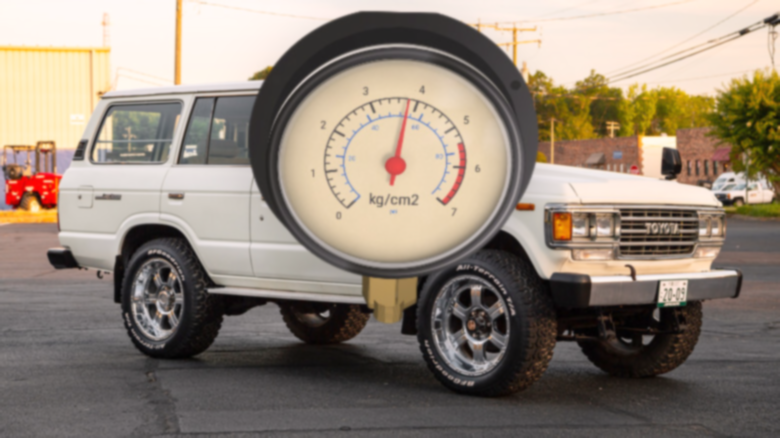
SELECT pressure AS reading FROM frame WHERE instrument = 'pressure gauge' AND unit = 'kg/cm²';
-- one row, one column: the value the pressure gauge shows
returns 3.8 kg/cm²
